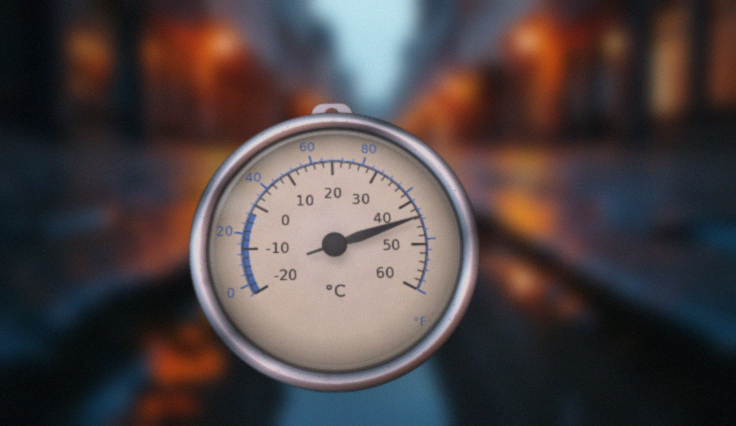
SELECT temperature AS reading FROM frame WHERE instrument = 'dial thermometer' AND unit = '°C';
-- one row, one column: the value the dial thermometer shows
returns 44 °C
